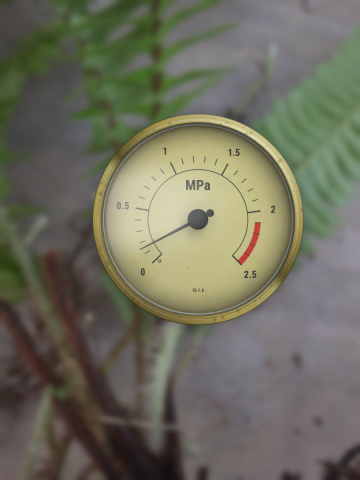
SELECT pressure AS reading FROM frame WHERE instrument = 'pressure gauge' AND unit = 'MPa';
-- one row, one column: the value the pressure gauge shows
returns 0.15 MPa
